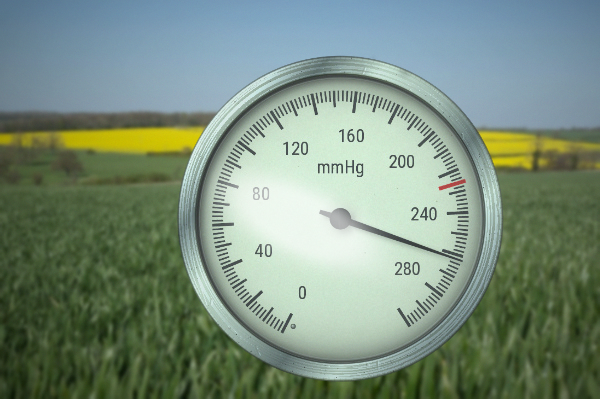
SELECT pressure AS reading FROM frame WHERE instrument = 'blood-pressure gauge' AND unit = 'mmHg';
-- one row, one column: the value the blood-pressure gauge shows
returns 262 mmHg
